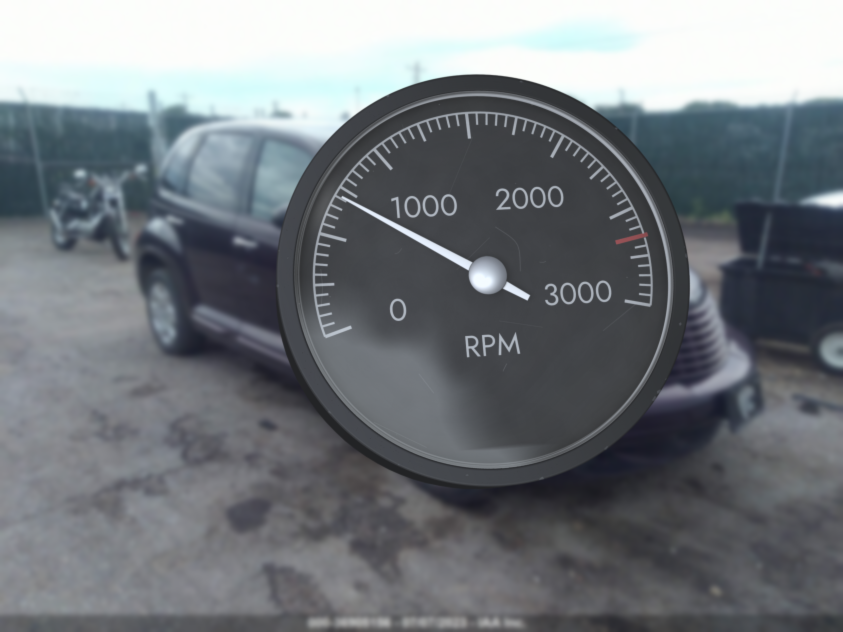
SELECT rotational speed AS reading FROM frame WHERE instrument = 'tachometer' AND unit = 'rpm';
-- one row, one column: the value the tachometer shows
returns 700 rpm
